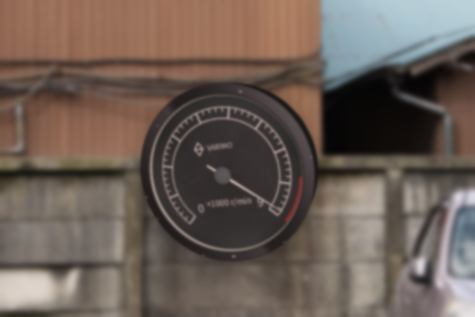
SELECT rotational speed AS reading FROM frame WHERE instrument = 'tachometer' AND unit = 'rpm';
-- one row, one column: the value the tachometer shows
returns 8800 rpm
